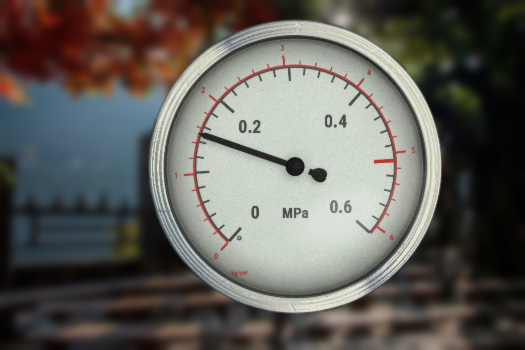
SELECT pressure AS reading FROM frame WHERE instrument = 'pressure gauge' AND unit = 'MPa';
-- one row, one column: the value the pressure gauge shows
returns 0.15 MPa
